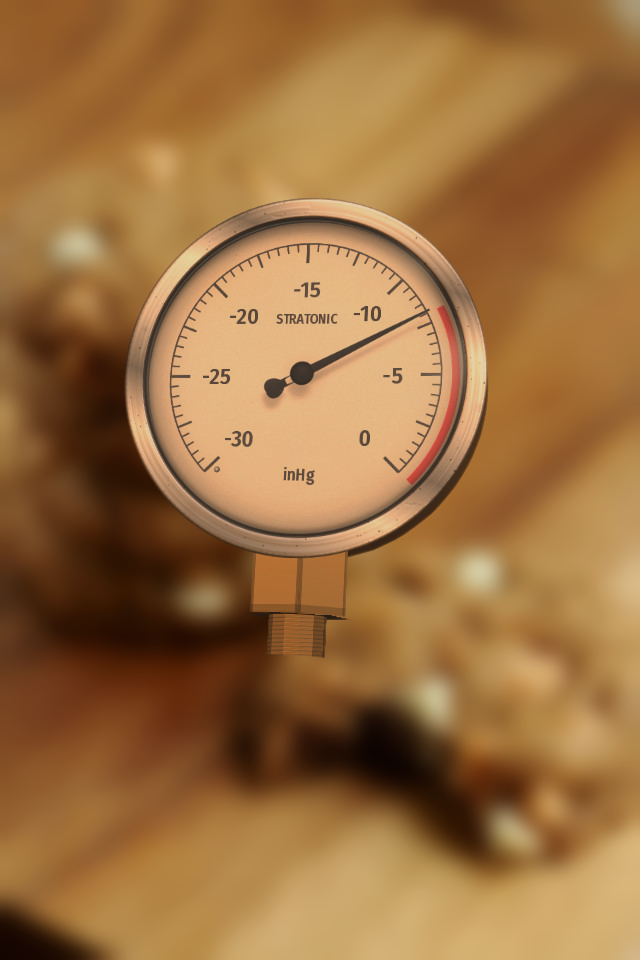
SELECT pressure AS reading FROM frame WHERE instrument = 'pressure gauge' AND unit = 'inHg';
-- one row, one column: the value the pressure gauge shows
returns -8 inHg
